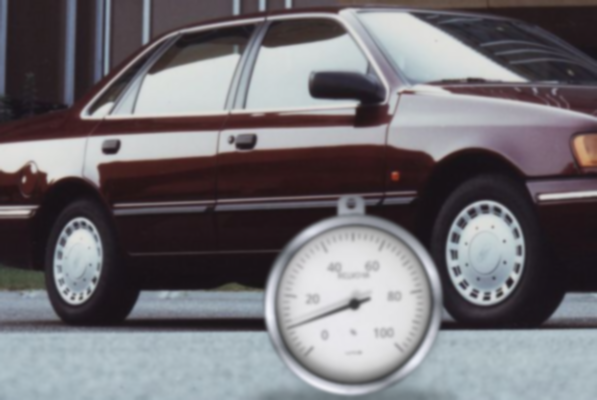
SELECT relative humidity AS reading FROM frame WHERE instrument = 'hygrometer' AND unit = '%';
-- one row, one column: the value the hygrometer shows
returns 10 %
